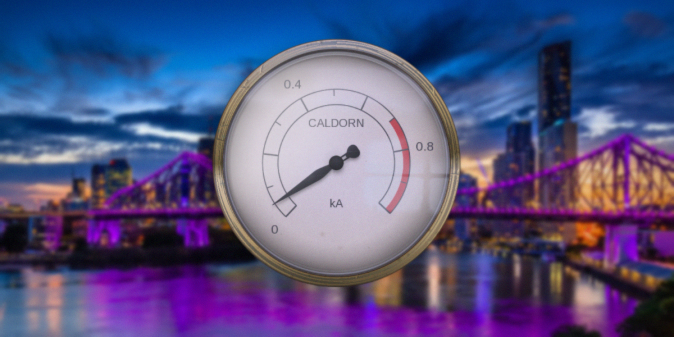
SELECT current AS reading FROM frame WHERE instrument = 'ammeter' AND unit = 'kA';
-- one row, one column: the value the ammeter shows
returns 0.05 kA
